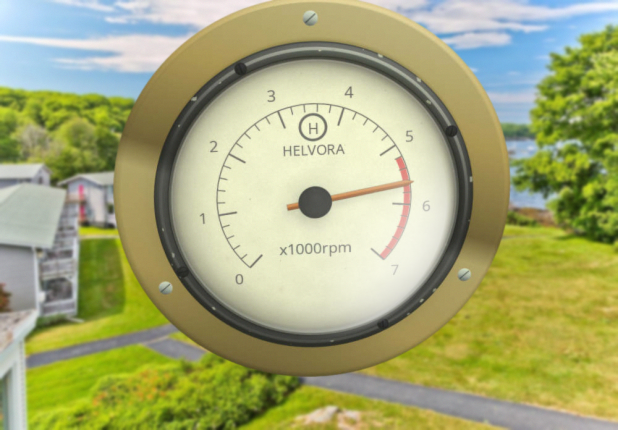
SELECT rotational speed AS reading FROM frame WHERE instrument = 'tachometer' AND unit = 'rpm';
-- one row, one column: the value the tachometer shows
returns 5600 rpm
